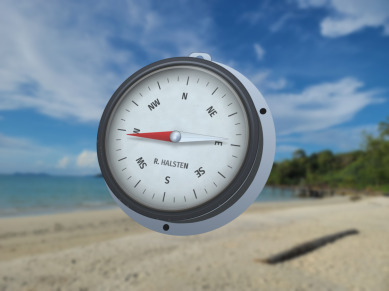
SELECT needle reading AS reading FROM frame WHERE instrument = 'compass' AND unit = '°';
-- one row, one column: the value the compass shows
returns 265 °
